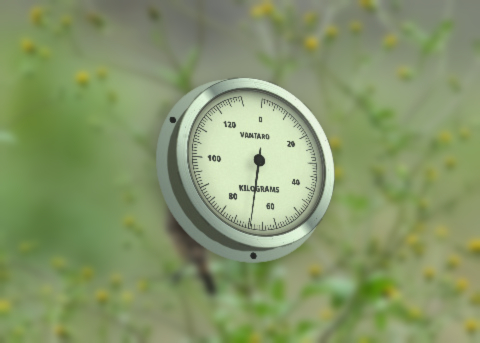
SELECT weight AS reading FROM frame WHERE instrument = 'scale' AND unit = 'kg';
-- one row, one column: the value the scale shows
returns 70 kg
